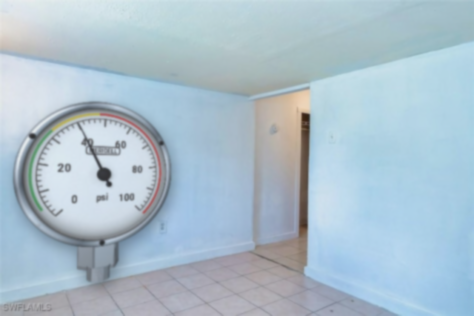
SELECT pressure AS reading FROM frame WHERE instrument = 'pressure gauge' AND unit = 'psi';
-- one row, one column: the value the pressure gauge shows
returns 40 psi
